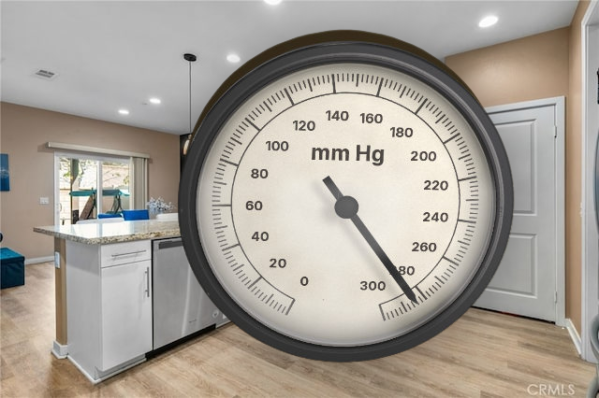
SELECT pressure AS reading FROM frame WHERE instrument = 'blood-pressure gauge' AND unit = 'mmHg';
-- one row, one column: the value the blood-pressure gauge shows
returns 284 mmHg
